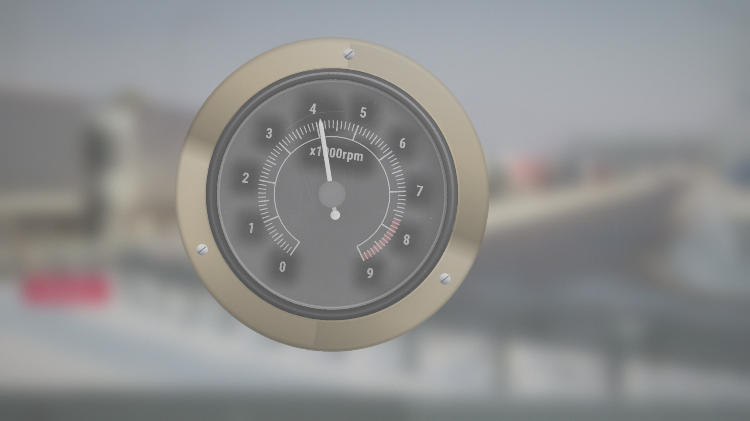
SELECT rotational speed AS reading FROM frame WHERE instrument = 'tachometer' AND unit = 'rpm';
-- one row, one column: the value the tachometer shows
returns 4100 rpm
